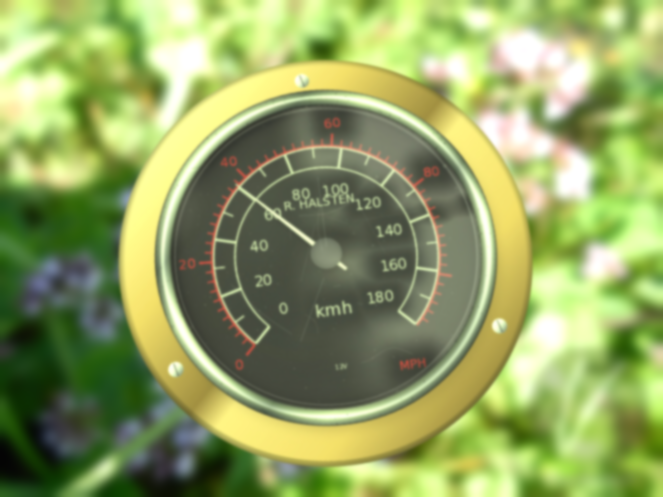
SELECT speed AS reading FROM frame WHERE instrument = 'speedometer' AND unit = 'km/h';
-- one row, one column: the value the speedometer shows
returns 60 km/h
